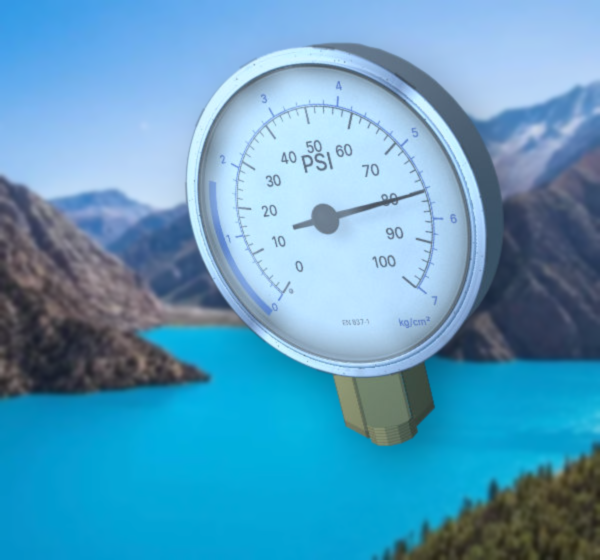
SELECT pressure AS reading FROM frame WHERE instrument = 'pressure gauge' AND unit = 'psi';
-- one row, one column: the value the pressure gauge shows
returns 80 psi
